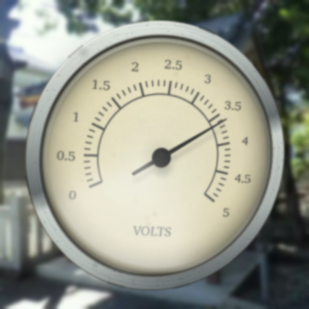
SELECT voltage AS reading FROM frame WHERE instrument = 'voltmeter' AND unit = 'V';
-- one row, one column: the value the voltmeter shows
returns 3.6 V
